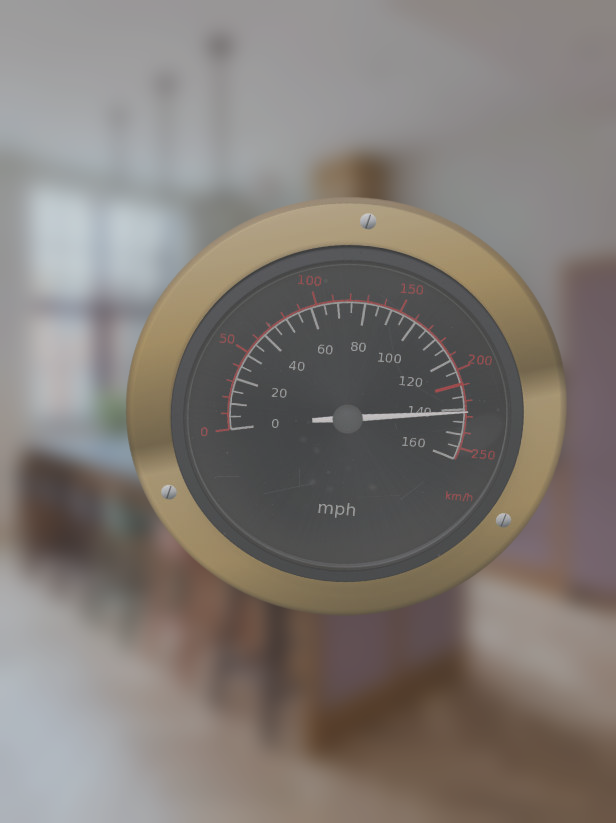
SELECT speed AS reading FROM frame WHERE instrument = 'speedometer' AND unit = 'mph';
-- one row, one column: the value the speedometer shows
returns 140 mph
